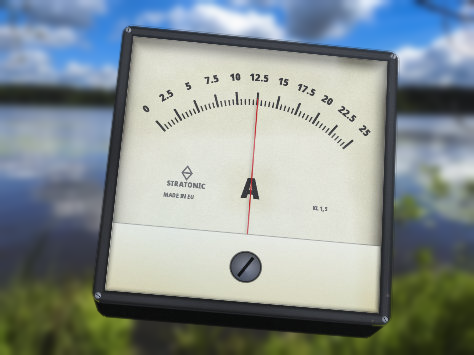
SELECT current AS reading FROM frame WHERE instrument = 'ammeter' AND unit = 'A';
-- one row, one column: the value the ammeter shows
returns 12.5 A
